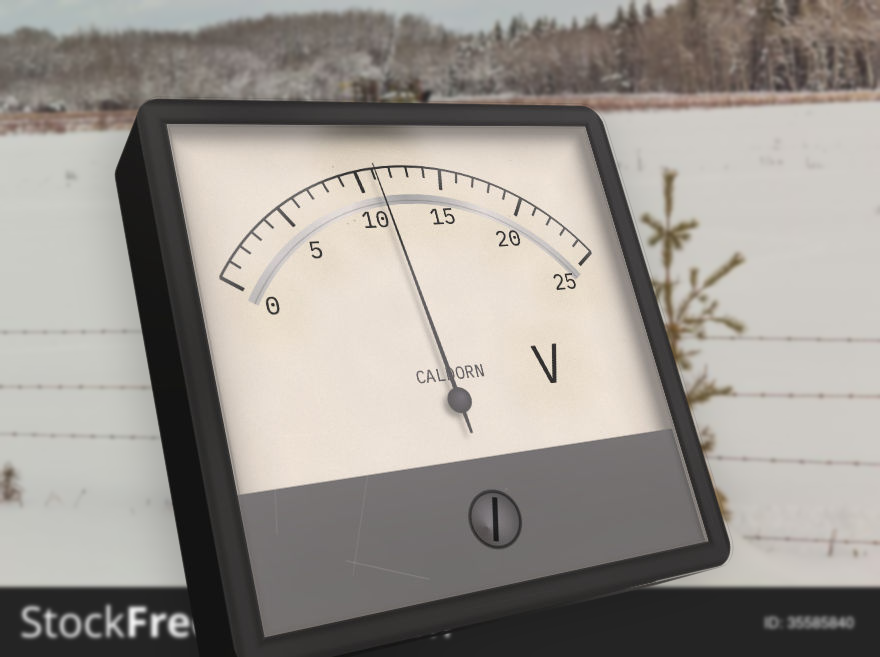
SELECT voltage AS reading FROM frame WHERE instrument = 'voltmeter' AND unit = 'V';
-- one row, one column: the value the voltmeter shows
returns 11 V
